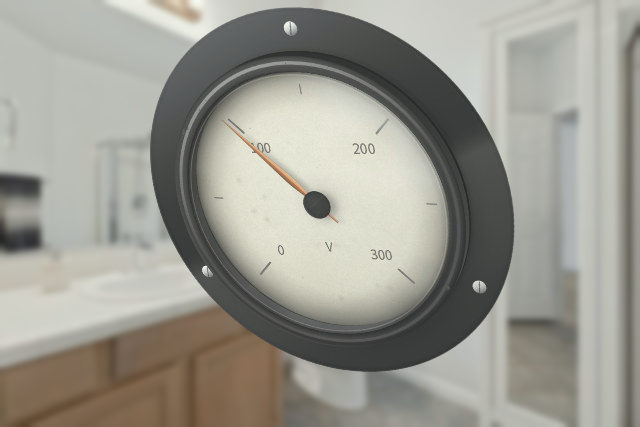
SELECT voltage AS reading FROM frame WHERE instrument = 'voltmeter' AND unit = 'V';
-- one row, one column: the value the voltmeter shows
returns 100 V
